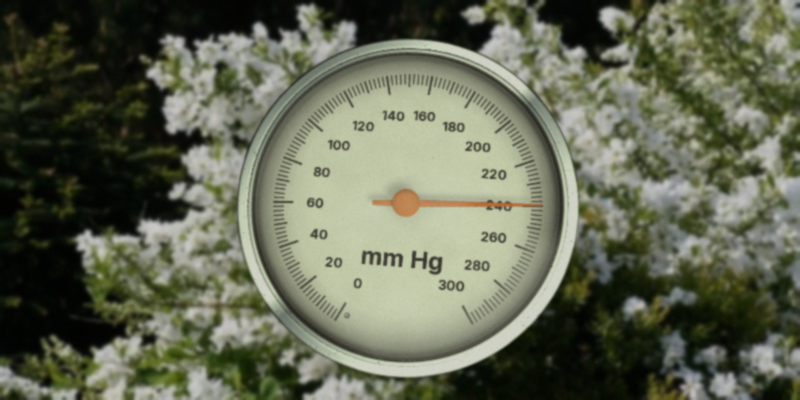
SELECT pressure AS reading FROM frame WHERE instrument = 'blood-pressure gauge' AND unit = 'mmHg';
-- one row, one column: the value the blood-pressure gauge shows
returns 240 mmHg
